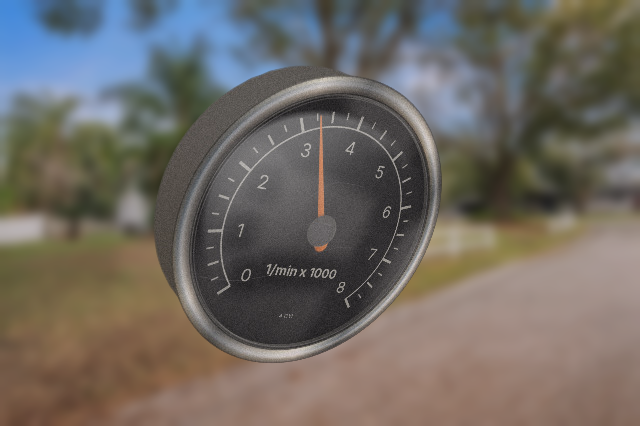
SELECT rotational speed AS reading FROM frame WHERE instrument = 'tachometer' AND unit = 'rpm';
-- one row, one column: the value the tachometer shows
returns 3250 rpm
